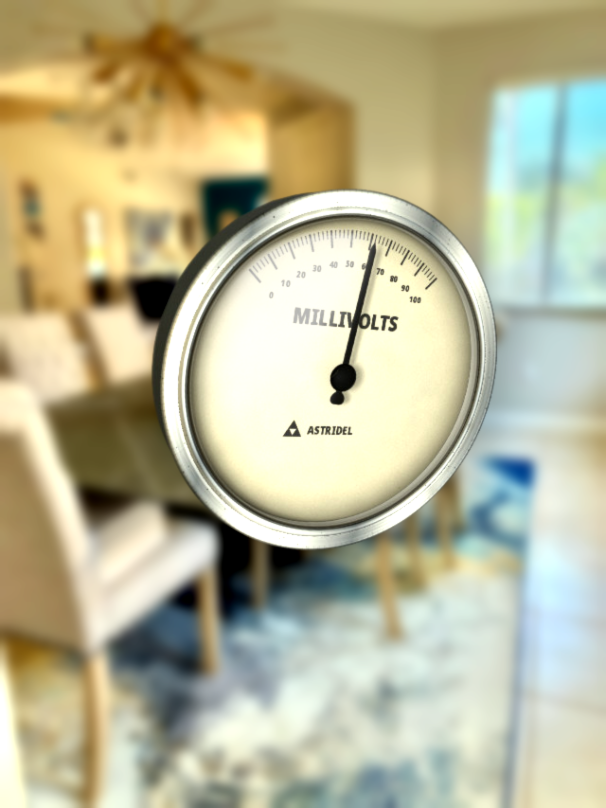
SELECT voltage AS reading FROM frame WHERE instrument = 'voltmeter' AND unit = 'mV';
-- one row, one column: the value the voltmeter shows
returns 60 mV
